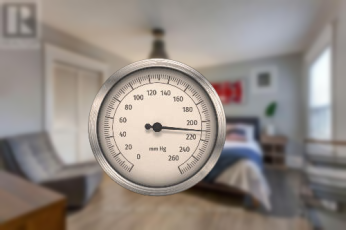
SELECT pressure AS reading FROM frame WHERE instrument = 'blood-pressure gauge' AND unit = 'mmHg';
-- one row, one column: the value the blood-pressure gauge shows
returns 210 mmHg
